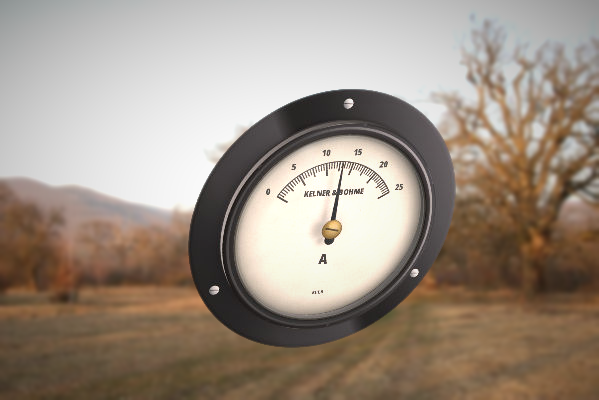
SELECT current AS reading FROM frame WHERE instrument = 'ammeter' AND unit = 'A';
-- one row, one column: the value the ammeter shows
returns 12.5 A
